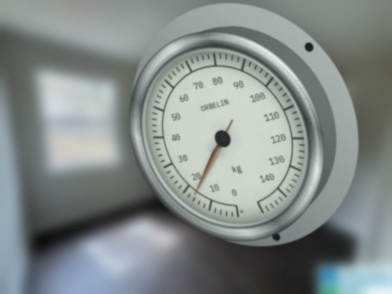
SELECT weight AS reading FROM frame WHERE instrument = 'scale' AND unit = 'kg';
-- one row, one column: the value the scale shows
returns 16 kg
